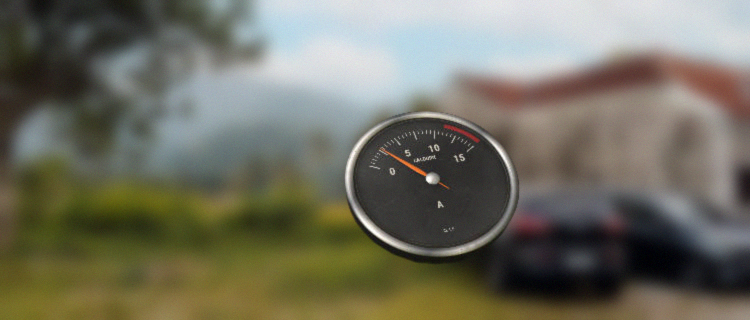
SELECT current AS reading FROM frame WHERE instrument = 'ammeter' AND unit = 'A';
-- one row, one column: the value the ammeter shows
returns 2.5 A
